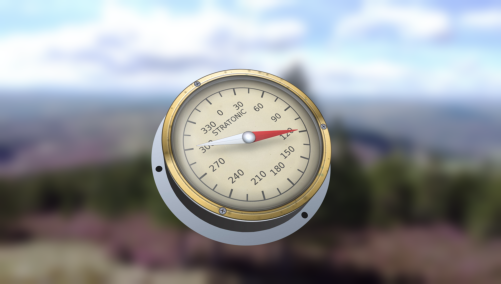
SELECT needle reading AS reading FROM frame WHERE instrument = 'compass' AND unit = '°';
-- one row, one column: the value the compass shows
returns 120 °
